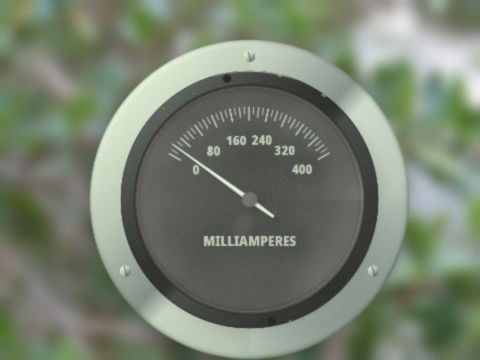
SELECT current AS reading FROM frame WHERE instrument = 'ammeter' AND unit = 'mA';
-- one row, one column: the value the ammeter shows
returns 20 mA
